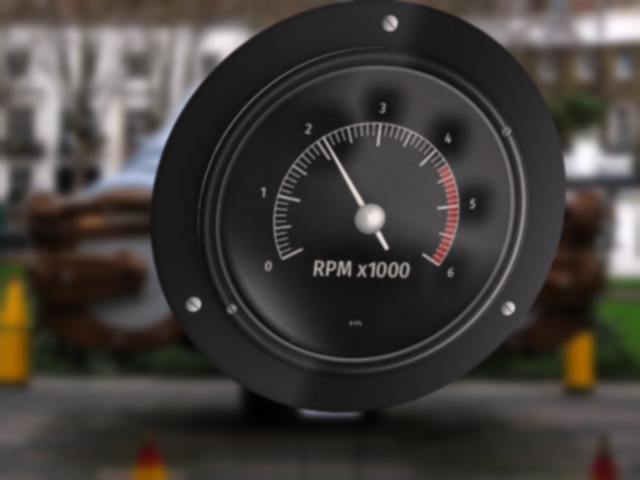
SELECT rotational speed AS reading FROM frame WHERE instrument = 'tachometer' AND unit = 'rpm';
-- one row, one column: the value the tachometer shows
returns 2100 rpm
